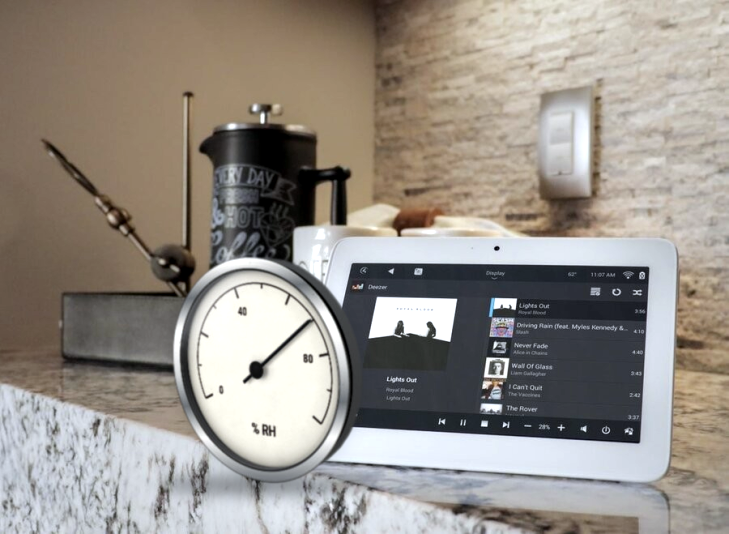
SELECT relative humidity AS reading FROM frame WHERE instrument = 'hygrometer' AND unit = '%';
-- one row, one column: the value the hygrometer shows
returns 70 %
